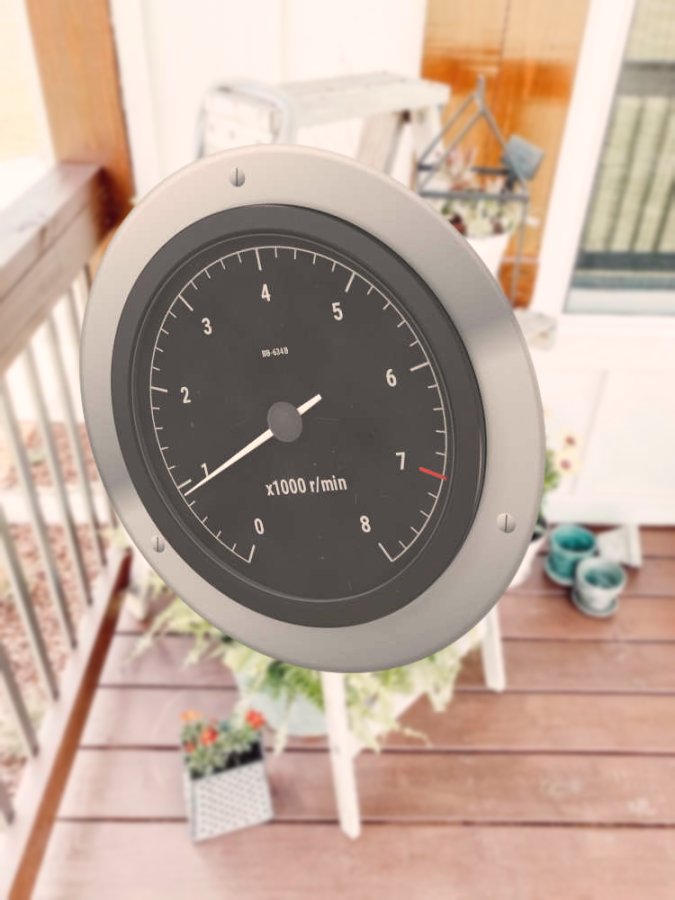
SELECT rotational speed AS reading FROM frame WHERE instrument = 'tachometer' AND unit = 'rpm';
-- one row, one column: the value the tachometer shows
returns 900 rpm
